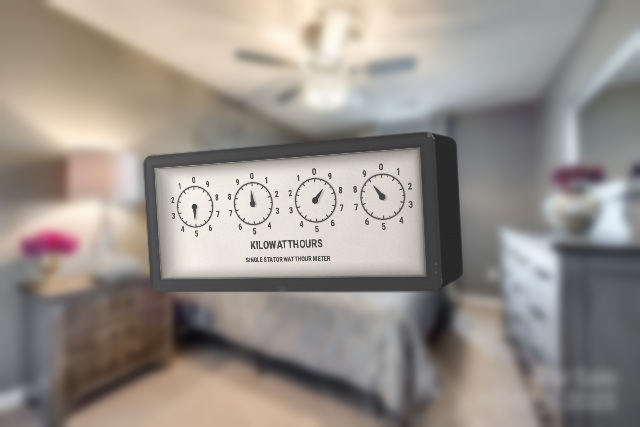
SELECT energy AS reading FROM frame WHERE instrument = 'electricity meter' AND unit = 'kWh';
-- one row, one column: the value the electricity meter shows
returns 4989 kWh
